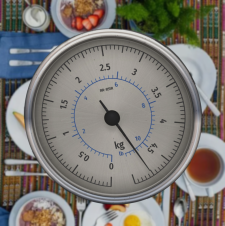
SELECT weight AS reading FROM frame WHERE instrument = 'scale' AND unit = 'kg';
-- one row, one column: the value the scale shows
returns 4.75 kg
